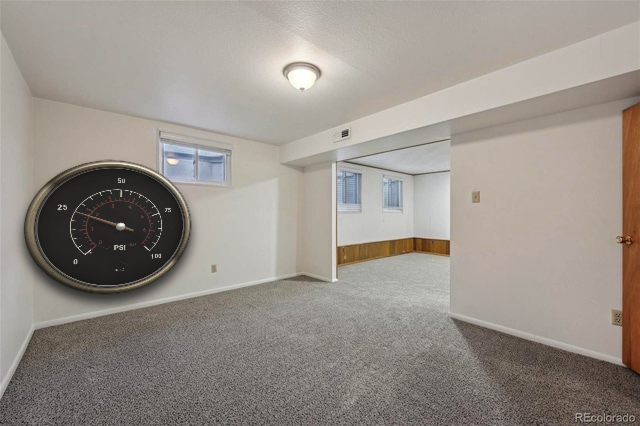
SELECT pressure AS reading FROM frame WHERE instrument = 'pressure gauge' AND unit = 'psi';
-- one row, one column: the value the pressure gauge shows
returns 25 psi
